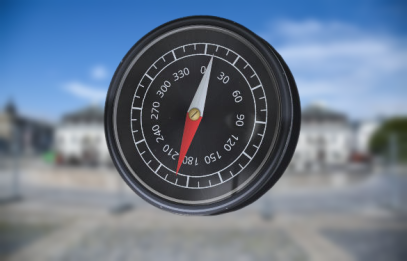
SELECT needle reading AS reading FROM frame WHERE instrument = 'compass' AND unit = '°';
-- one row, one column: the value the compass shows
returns 190 °
